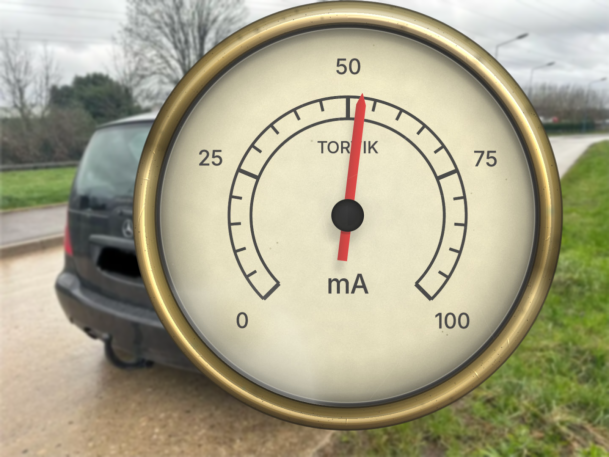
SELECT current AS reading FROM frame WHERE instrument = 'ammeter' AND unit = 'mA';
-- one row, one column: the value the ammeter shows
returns 52.5 mA
